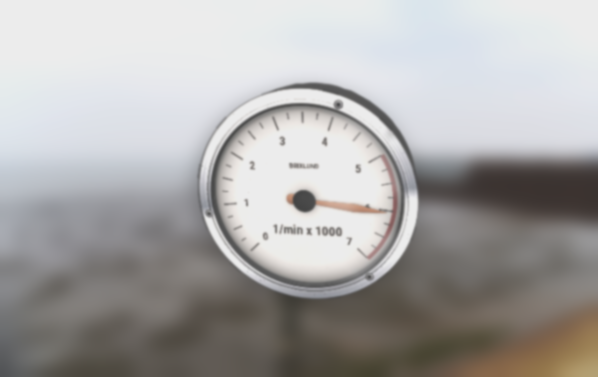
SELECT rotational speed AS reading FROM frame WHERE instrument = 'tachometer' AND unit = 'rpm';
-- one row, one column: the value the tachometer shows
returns 6000 rpm
